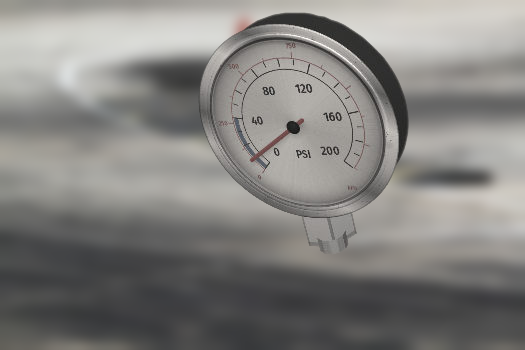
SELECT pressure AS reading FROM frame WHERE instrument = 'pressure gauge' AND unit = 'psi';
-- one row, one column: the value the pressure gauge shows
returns 10 psi
